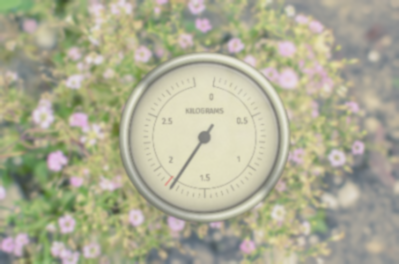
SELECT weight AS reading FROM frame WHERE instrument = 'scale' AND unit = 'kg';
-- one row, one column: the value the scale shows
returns 1.8 kg
